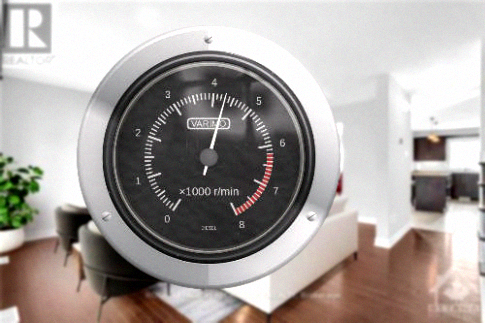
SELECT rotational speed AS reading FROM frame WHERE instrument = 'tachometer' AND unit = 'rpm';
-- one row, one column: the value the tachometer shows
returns 4300 rpm
